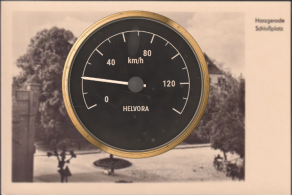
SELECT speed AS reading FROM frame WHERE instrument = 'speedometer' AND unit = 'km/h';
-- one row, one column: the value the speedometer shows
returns 20 km/h
